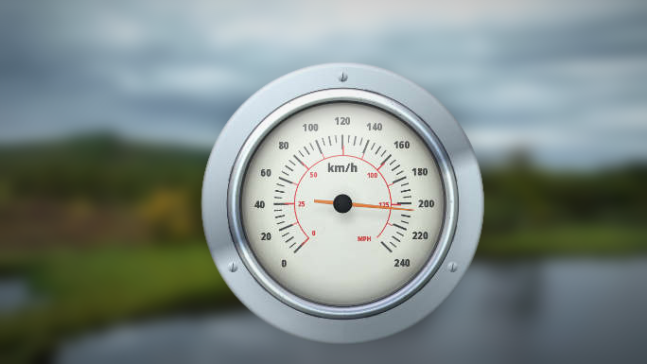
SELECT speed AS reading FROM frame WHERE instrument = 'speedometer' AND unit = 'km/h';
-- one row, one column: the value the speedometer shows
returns 205 km/h
